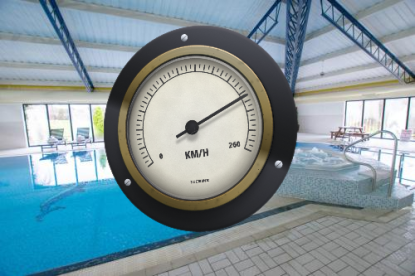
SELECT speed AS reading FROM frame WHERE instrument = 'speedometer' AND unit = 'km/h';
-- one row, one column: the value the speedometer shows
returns 205 km/h
